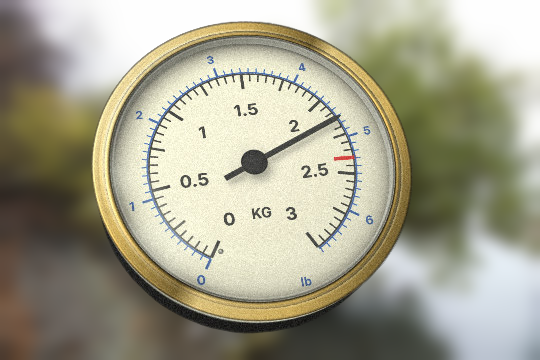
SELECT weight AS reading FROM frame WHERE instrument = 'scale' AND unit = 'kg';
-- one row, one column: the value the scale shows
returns 2.15 kg
